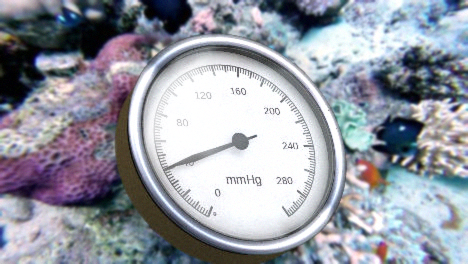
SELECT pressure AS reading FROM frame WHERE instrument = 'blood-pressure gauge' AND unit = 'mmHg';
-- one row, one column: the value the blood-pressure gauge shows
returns 40 mmHg
